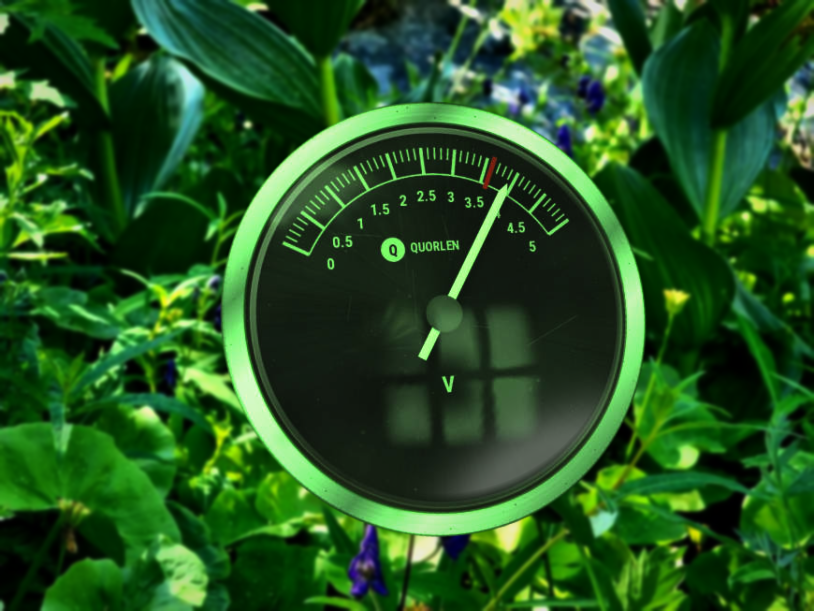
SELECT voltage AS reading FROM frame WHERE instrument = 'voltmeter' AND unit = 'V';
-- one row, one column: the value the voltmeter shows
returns 3.9 V
